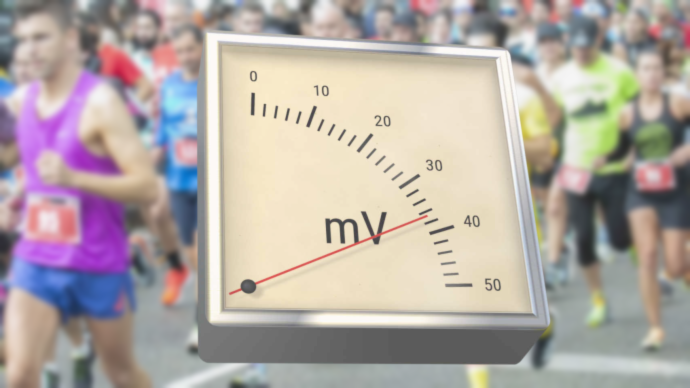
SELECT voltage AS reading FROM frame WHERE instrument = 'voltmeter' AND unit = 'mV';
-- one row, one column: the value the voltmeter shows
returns 37 mV
